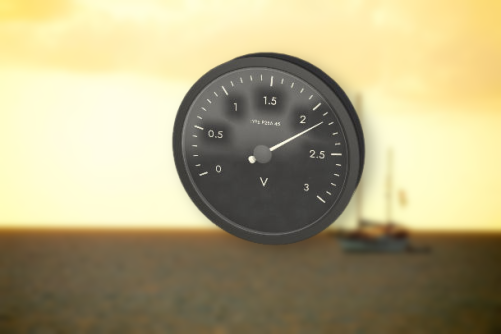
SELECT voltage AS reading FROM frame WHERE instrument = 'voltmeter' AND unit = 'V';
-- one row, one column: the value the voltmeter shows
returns 2.15 V
